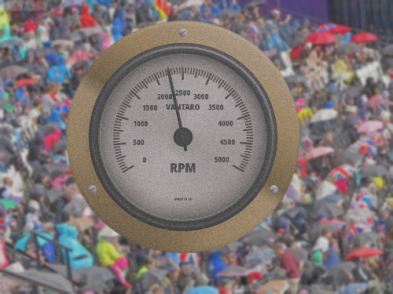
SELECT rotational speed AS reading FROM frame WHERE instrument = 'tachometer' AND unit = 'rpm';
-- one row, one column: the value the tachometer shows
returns 2250 rpm
